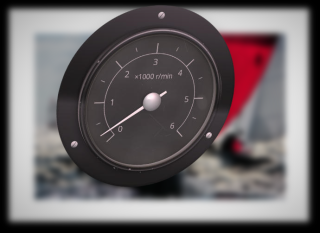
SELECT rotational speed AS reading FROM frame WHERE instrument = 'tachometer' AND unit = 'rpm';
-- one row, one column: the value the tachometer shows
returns 250 rpm
